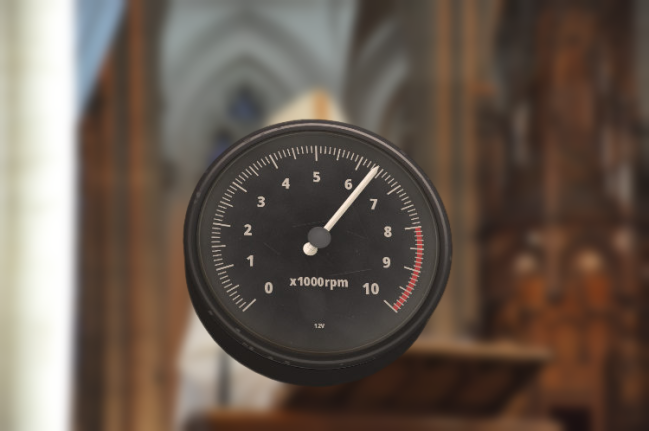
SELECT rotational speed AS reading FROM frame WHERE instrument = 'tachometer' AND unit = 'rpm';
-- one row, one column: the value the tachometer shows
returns 6400 rpm
